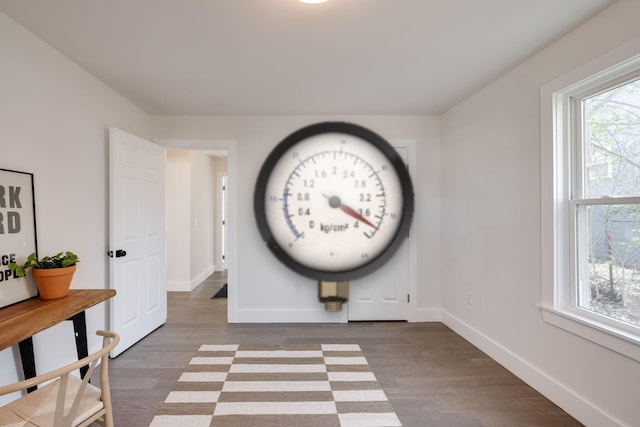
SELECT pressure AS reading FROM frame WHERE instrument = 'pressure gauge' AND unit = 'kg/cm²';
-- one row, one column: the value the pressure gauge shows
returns 3.8 kg/cm²
